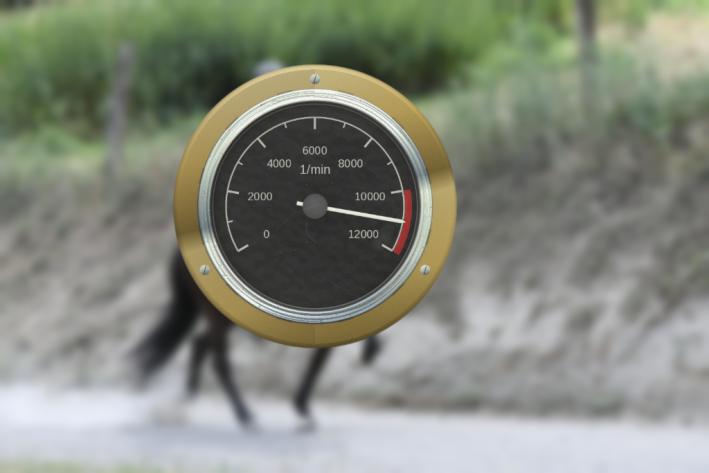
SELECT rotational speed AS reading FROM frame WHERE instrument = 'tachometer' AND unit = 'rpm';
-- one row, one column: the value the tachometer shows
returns 11000 rpm
